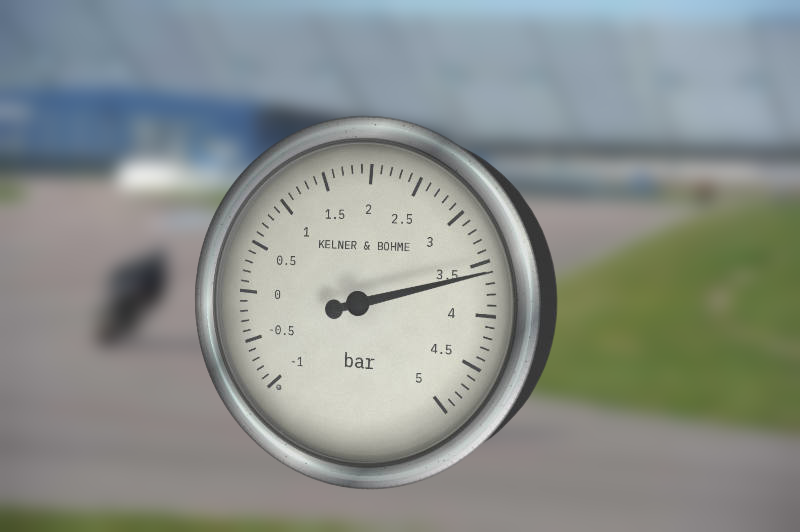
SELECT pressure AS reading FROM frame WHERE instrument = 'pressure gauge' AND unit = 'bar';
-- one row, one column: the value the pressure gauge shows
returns 3.6 bar
